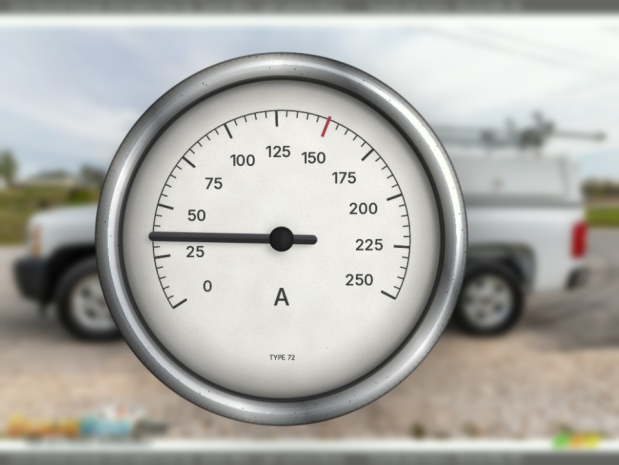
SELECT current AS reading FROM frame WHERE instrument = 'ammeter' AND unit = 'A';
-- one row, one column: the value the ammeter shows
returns 35 A
